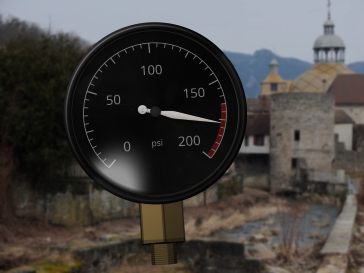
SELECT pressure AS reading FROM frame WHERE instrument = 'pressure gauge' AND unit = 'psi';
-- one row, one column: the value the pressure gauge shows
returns 177.5 psi
